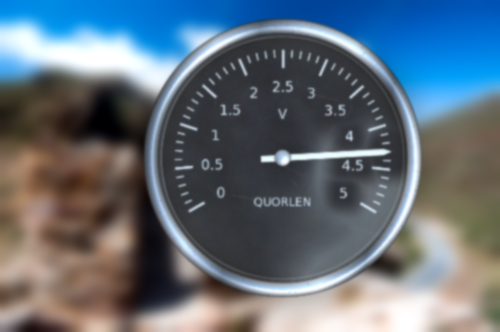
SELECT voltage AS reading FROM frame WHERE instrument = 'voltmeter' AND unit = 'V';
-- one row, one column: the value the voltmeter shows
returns 4.3 V
